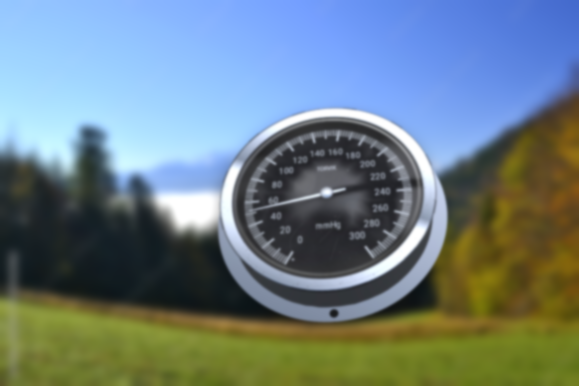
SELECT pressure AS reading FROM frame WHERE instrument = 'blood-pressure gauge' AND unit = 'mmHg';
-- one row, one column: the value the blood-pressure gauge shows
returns 50 mmHg
